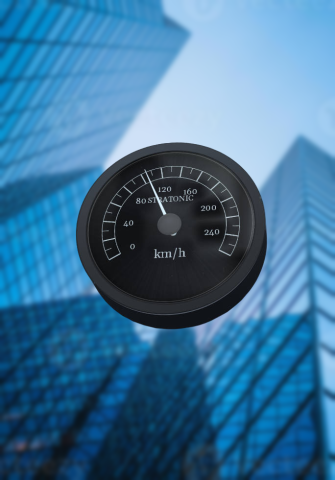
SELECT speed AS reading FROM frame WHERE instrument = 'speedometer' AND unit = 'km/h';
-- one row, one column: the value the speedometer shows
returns 105 km/h
